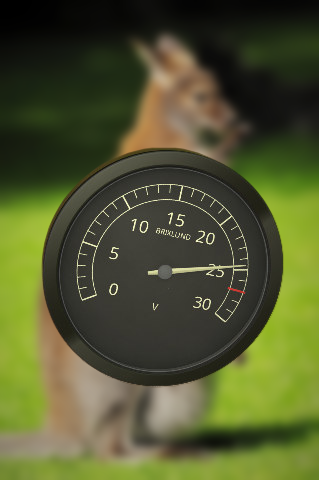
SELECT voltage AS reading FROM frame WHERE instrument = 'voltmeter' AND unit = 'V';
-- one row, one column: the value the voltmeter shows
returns 24.5 V
